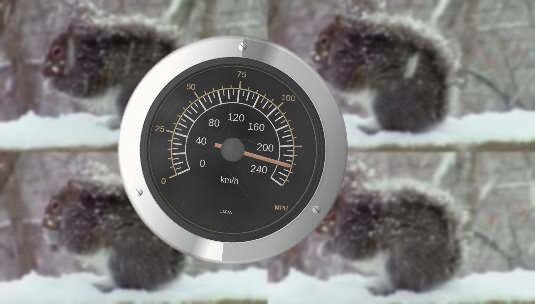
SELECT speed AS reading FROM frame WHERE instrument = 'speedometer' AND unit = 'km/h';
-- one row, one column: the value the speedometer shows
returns 220 km/h
